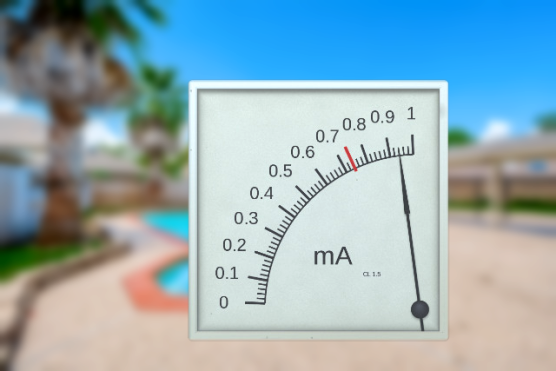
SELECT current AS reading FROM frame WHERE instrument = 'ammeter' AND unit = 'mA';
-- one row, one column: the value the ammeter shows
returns 0.94 mA
